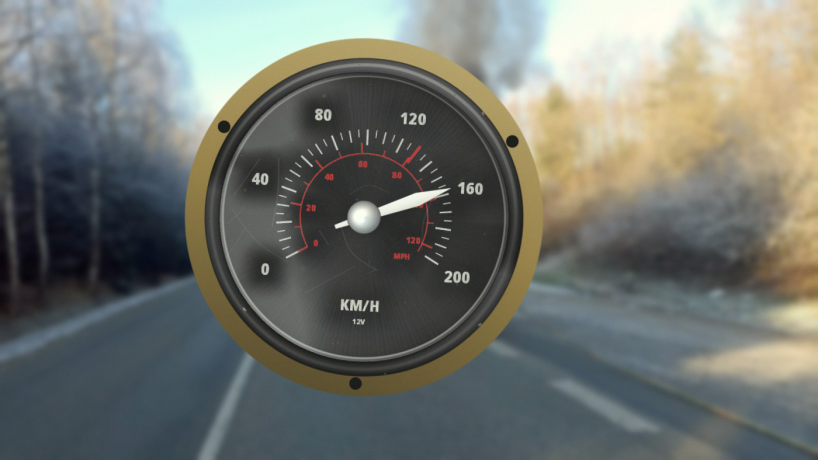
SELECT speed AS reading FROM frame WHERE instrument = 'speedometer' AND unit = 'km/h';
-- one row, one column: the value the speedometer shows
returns 157.5 km/h
